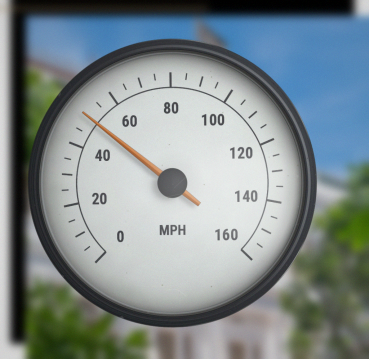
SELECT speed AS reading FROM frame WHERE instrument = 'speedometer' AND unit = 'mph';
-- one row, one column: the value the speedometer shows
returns 50 mph
